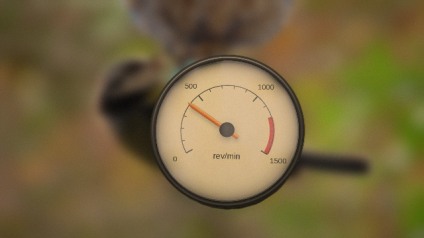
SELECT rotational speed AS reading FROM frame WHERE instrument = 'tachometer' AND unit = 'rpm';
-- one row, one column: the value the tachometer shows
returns 400 rpm
